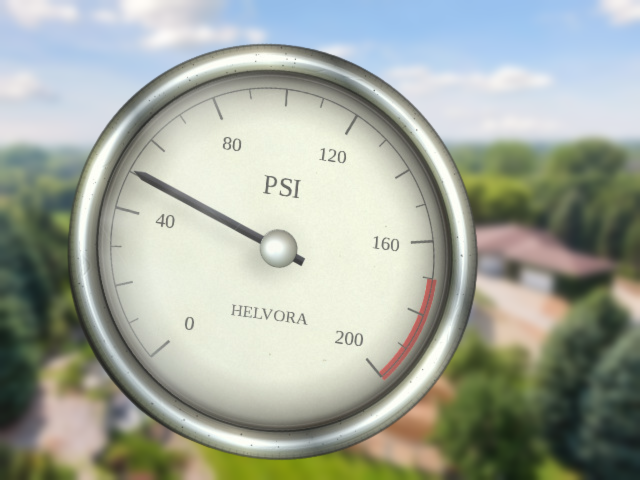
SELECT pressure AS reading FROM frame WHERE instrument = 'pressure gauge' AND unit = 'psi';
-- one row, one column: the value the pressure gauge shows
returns 50 psi
